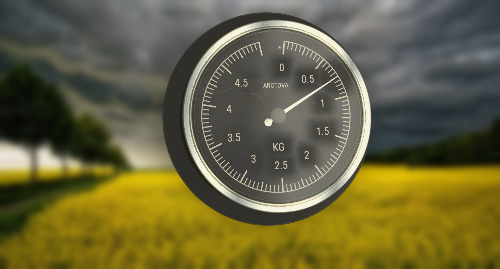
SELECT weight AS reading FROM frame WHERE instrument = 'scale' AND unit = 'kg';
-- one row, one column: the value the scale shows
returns 0.75 kg
